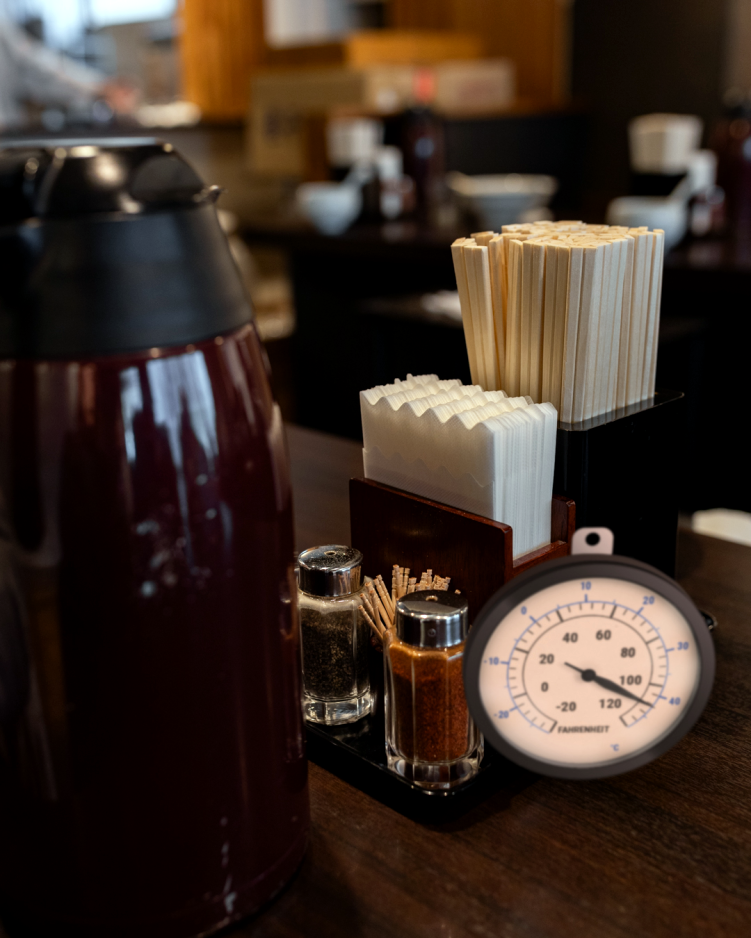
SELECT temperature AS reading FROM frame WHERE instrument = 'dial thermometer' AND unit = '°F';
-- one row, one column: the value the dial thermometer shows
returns 108 °F
